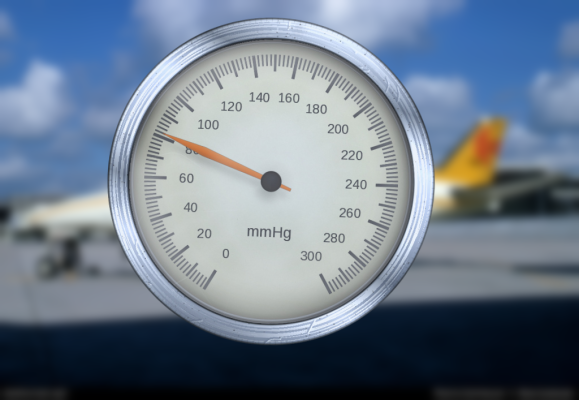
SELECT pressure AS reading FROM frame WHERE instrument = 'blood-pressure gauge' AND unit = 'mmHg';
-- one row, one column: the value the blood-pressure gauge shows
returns 82 mmHg
